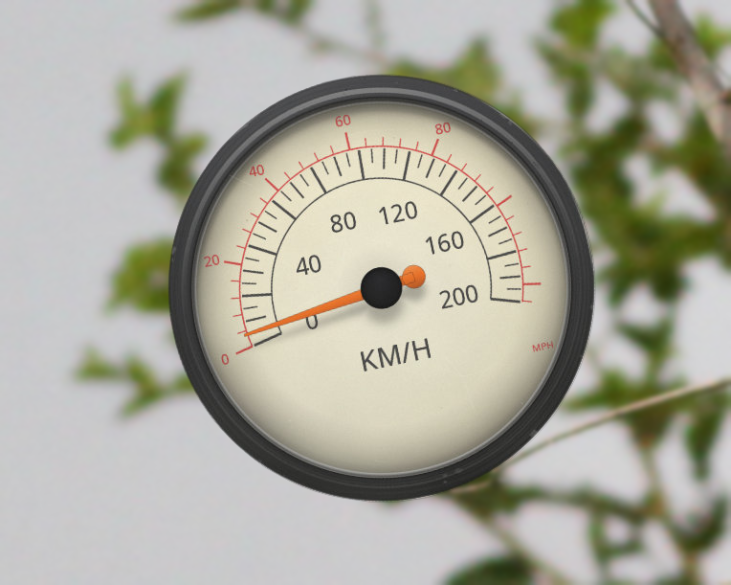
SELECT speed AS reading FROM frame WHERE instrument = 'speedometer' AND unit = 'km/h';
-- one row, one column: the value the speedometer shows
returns 5 km/h
